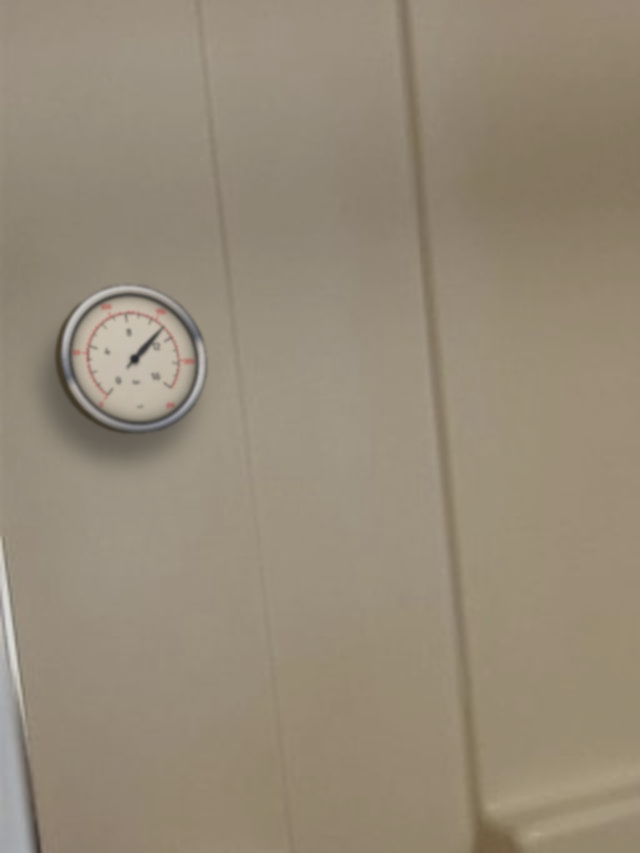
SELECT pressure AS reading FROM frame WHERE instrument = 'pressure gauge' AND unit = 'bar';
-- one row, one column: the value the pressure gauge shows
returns 11 bar
